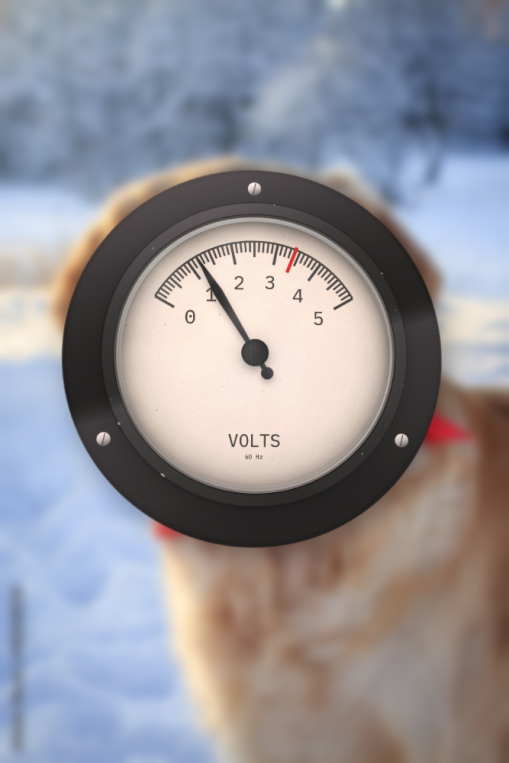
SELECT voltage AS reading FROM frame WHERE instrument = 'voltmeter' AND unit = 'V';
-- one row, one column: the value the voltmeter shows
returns 1.2 V
